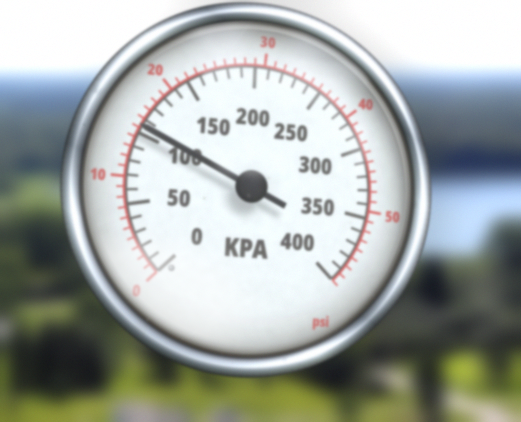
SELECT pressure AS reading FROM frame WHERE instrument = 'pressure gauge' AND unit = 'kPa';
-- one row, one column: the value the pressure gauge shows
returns 105 kPa
